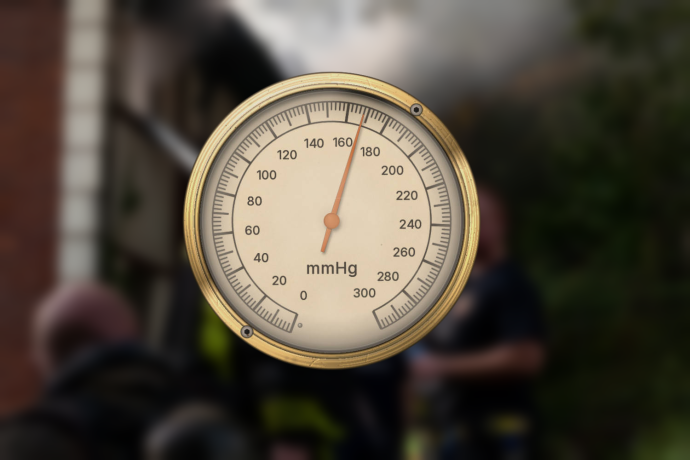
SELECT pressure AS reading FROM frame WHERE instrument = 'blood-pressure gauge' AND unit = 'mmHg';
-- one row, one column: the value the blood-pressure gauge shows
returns 168 mmHg
